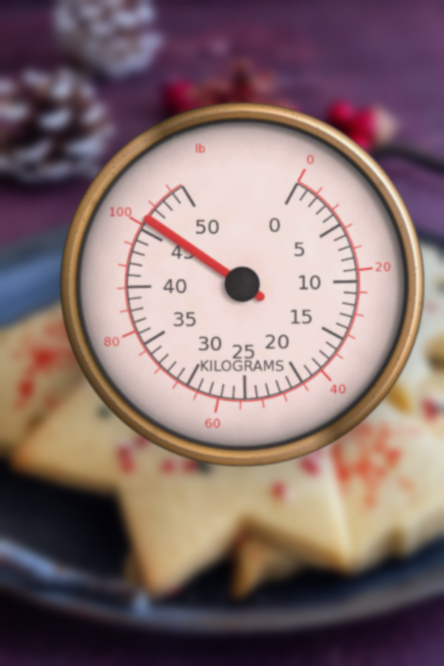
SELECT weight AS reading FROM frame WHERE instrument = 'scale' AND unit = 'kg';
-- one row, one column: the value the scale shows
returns 46 kg
